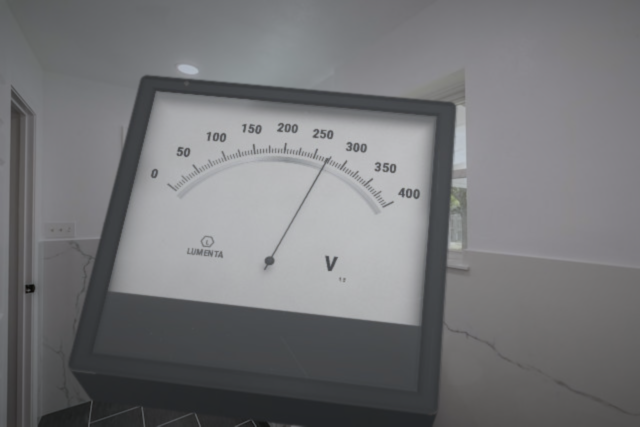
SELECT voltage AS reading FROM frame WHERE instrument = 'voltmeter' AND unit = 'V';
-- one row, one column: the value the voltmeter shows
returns 275 V
